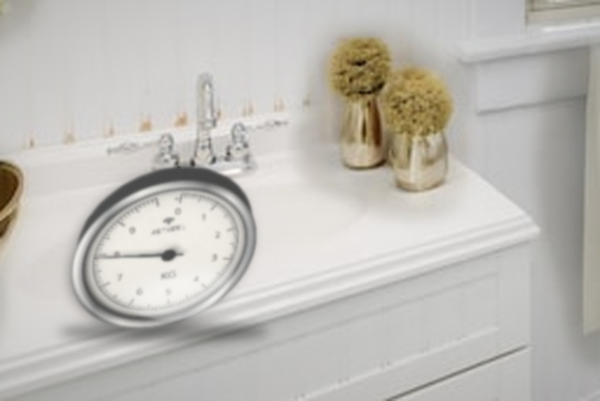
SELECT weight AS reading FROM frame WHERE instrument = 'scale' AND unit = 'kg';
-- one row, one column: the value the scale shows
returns 8 kg
